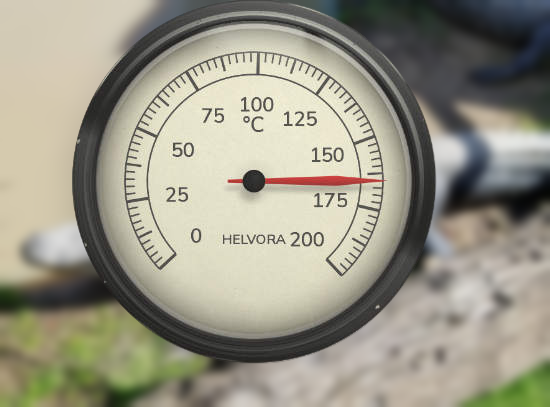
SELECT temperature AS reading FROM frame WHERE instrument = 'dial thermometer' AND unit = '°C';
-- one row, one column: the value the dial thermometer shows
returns 165 °C
